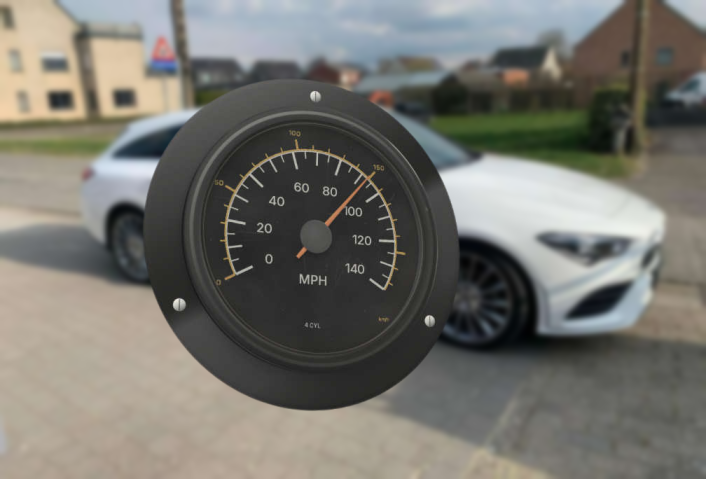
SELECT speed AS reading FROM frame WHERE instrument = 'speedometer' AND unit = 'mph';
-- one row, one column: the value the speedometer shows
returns 92.5 mph
